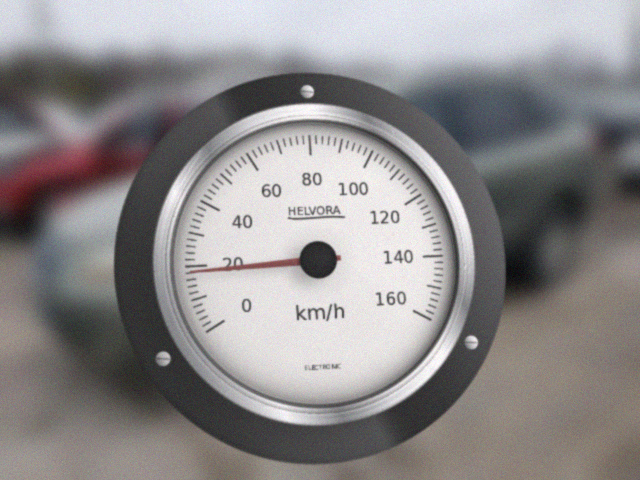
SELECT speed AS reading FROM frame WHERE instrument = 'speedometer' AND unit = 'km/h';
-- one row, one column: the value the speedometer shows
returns 18 km/h
